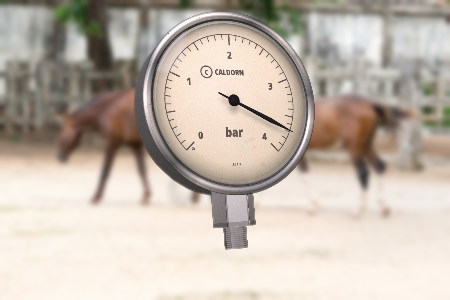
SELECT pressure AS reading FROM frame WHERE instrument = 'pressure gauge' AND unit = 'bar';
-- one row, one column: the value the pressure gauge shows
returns 3.7 bar
